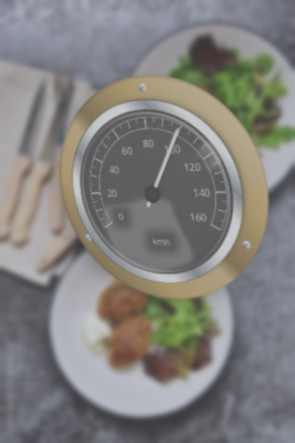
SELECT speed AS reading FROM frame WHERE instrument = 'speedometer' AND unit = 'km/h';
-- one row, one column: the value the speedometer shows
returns 100 km/h
